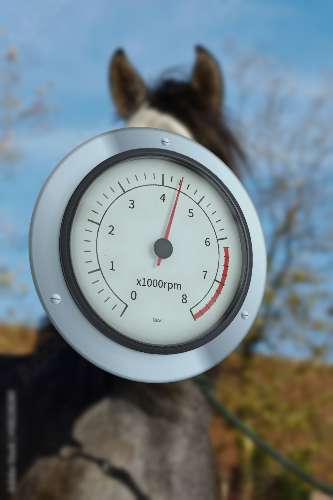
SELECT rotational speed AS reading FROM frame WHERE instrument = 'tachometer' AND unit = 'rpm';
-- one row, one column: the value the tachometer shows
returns 4400 rpm
